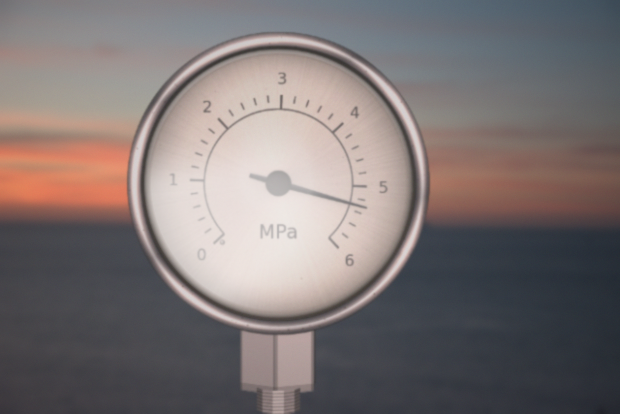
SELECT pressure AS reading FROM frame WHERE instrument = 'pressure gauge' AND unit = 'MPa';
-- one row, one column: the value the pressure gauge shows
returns 5.3 MPa
